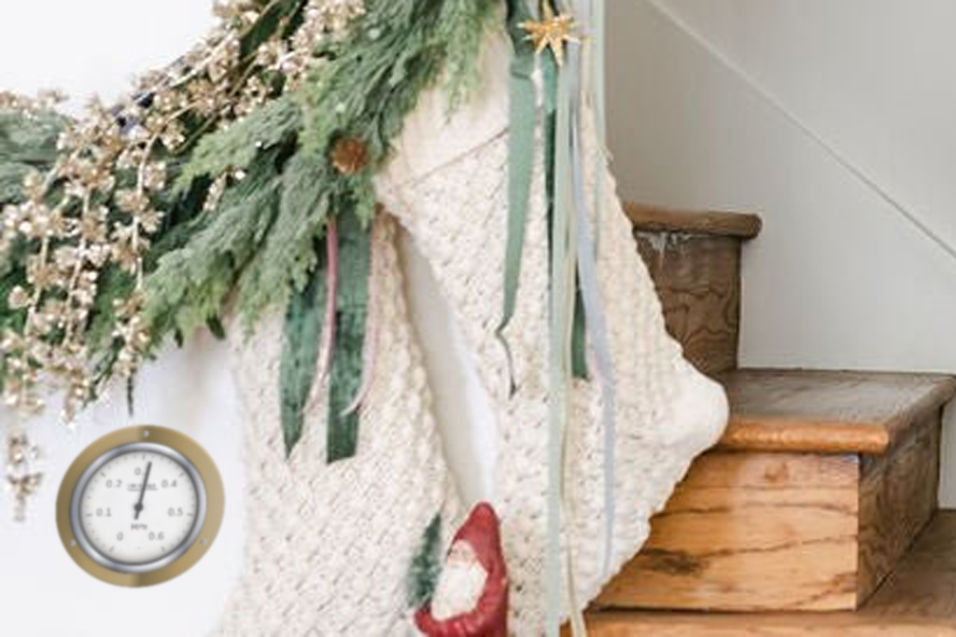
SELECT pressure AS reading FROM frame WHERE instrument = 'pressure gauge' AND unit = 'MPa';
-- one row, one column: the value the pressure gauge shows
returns 0.32 MPa
